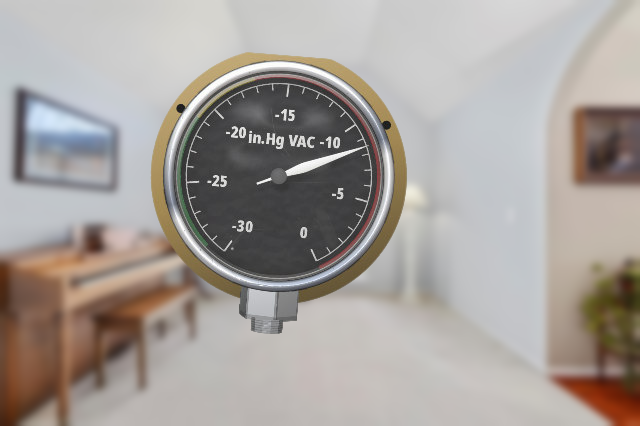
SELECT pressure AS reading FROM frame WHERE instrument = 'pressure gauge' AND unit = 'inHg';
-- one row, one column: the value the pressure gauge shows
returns -8.5 inHg
